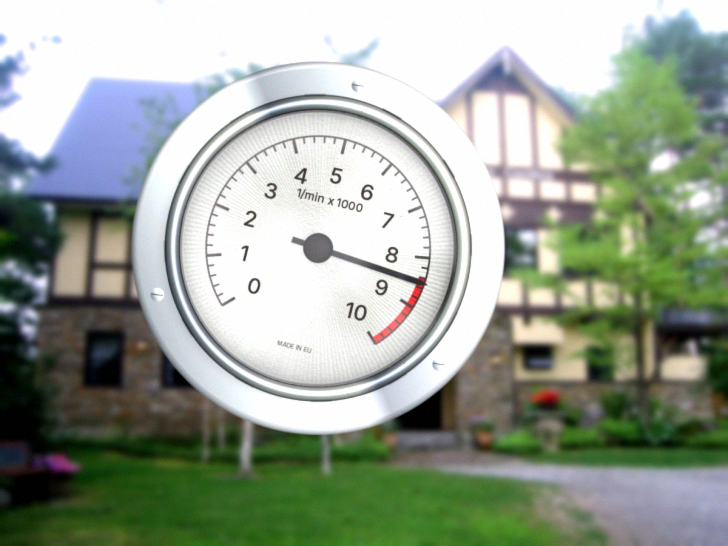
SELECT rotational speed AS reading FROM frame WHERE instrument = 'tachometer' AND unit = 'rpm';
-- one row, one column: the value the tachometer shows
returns 8500 rpm
